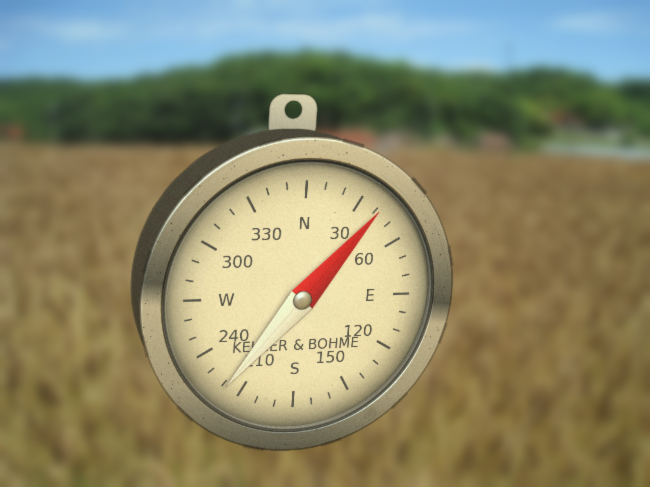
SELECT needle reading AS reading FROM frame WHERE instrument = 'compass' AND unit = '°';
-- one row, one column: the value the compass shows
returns 40 °
